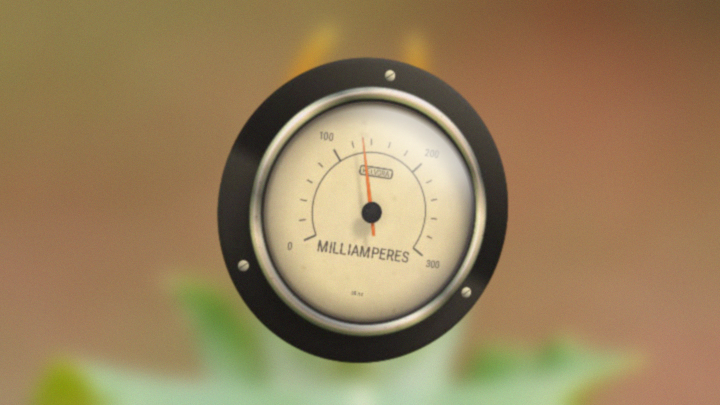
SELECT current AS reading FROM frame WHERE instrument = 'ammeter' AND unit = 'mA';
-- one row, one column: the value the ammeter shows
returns 130 mA
